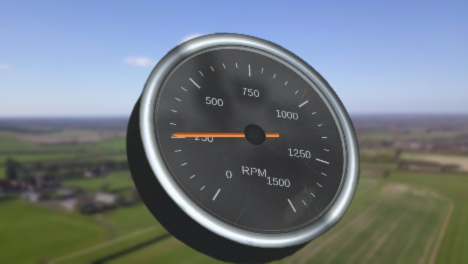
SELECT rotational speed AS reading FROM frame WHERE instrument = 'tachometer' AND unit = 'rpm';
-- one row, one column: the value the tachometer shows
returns 250 rpm
